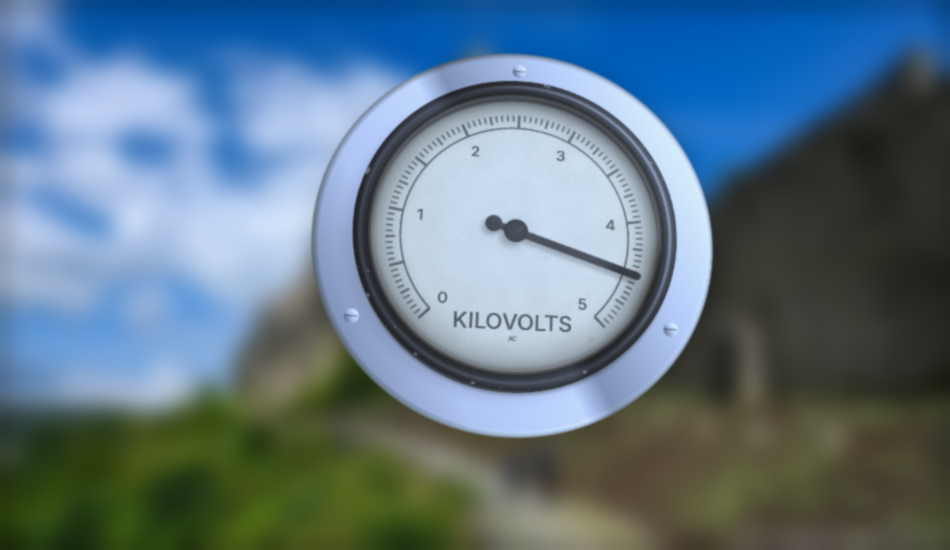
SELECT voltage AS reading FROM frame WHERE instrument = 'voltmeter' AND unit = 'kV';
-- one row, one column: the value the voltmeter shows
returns 4.5 kV
